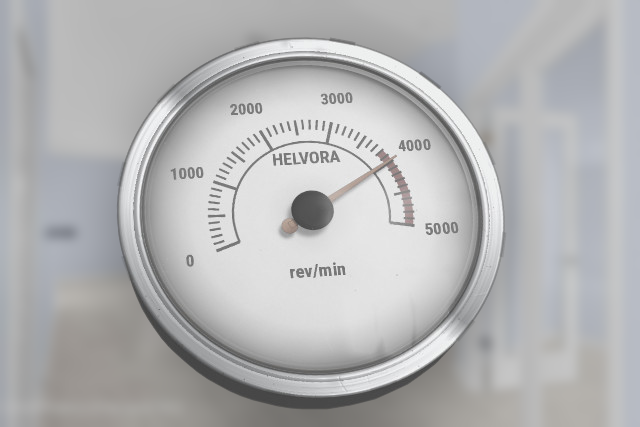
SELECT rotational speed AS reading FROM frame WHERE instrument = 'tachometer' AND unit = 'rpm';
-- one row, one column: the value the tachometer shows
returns 4000 rpm
